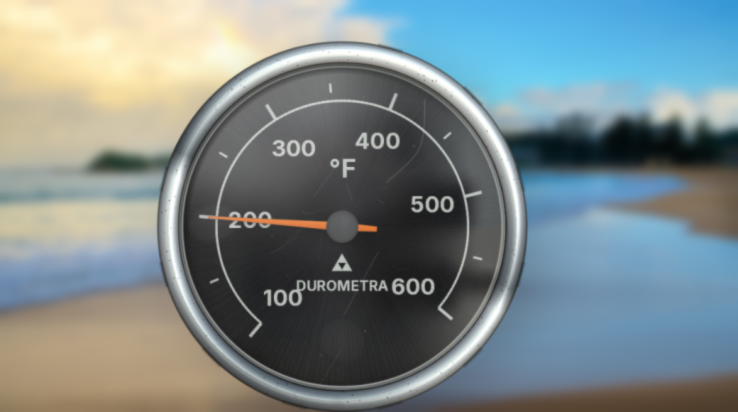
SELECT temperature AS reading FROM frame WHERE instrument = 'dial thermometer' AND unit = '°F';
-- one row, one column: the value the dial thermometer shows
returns 200 °F
